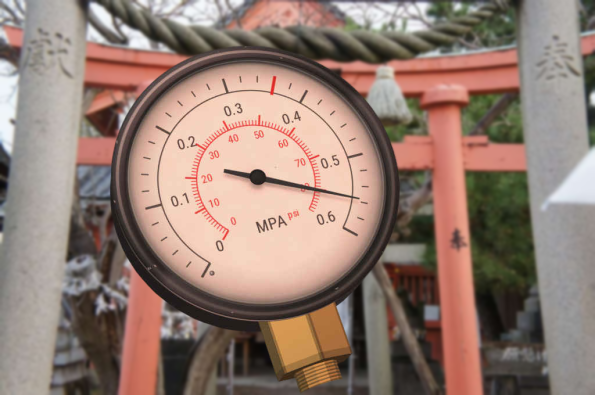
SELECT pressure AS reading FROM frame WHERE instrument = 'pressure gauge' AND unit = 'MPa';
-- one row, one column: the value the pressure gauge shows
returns 0.56 MPa
